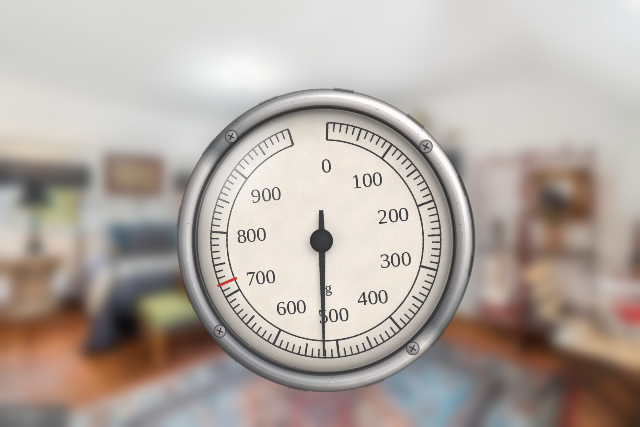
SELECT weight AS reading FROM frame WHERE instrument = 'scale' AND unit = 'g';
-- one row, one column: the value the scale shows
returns 520 g
